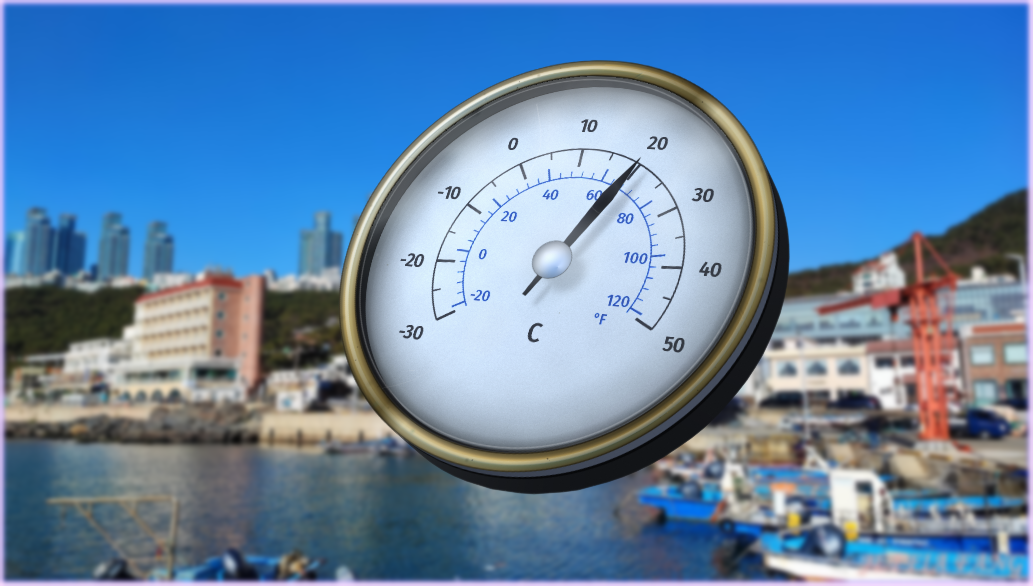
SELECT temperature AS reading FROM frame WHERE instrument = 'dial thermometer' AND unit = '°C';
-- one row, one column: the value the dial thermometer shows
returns 20 °C
